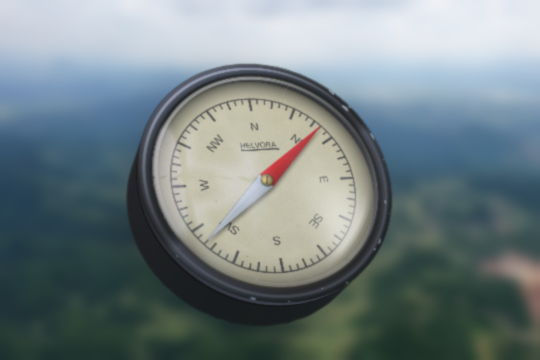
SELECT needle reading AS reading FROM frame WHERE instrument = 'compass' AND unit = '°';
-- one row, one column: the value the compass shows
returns 50 °
